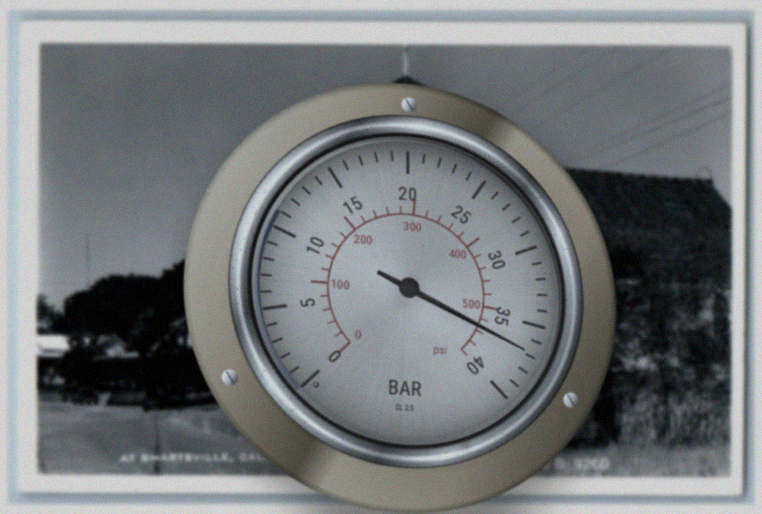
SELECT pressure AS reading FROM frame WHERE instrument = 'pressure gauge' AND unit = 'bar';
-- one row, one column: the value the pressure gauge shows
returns 37 bar
